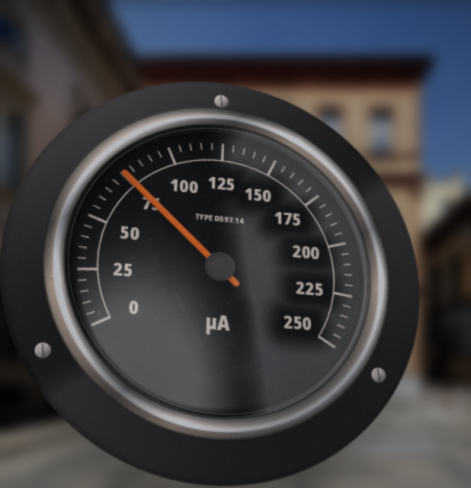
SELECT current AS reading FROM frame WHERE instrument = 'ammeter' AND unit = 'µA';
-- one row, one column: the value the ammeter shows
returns 75 µA
